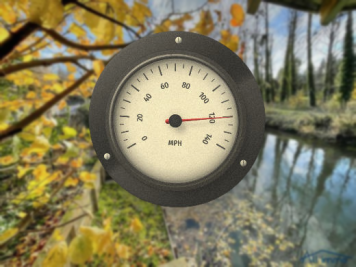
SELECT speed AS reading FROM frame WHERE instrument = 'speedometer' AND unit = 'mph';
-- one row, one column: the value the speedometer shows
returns 120 mph
